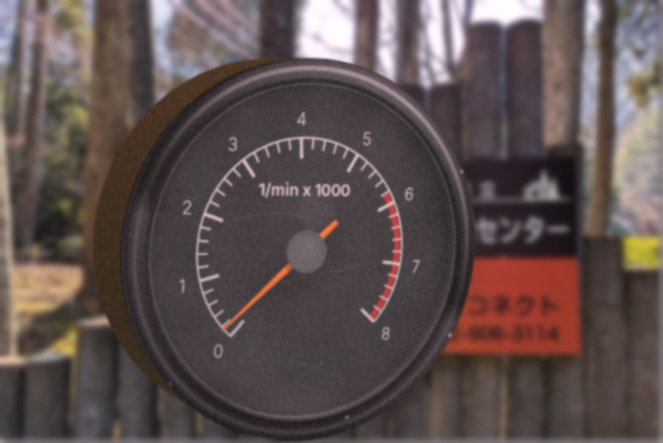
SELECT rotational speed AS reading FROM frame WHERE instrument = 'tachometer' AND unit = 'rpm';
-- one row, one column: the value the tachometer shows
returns 200 rpm
